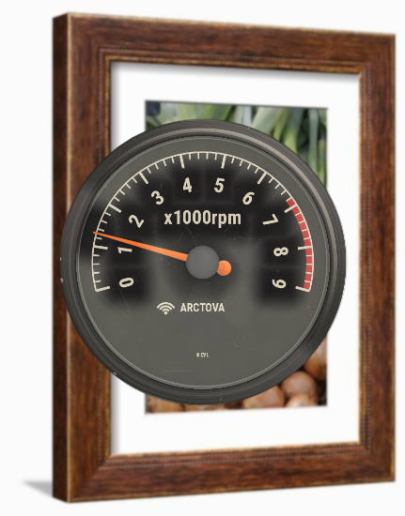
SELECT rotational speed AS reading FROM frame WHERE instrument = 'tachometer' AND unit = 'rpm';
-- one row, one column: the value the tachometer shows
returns 1300 rpm
